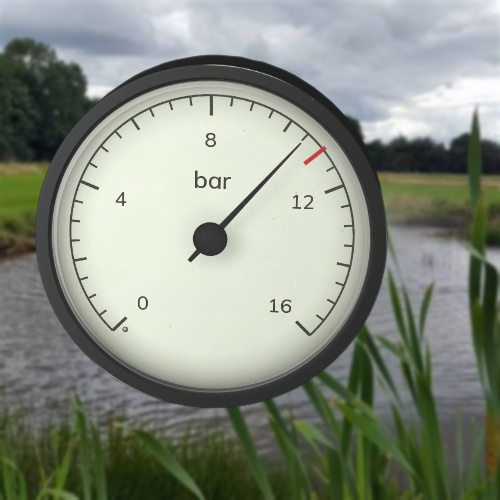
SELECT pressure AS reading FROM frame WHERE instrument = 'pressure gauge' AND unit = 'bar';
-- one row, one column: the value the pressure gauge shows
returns 10.5 bar
